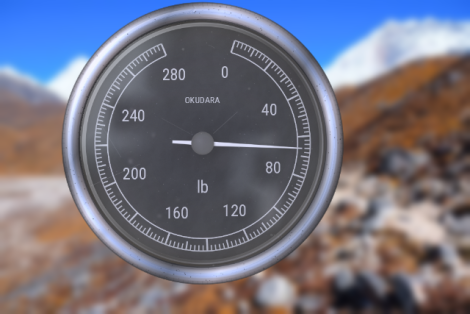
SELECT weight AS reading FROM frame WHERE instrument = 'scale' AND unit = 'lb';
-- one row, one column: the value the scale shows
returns 66 lb
